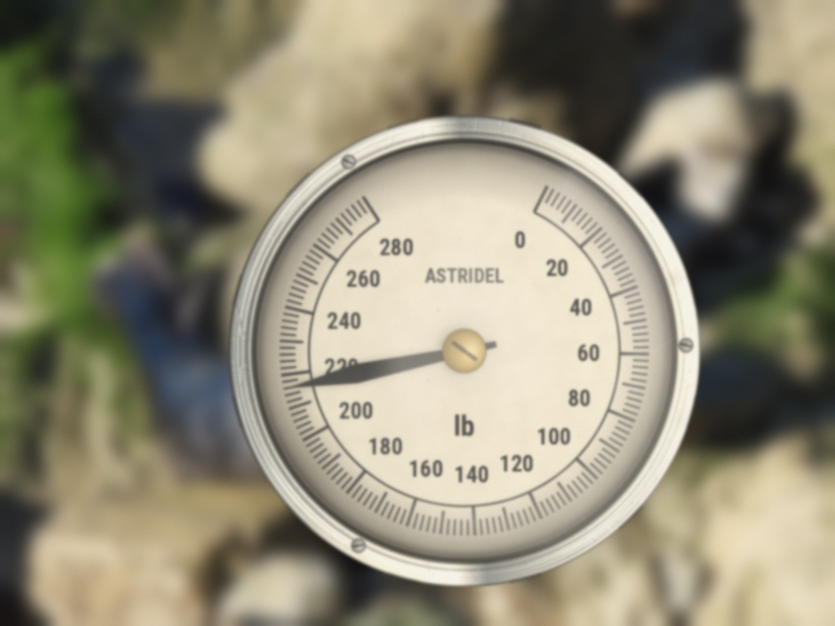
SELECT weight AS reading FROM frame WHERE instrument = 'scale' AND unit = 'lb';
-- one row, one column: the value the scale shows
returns 216 lb
